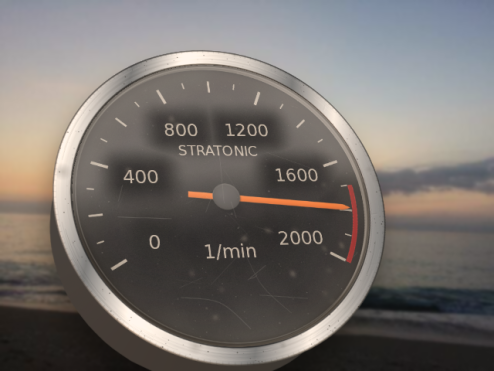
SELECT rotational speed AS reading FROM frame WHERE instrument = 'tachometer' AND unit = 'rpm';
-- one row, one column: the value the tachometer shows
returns 1800 rpm
